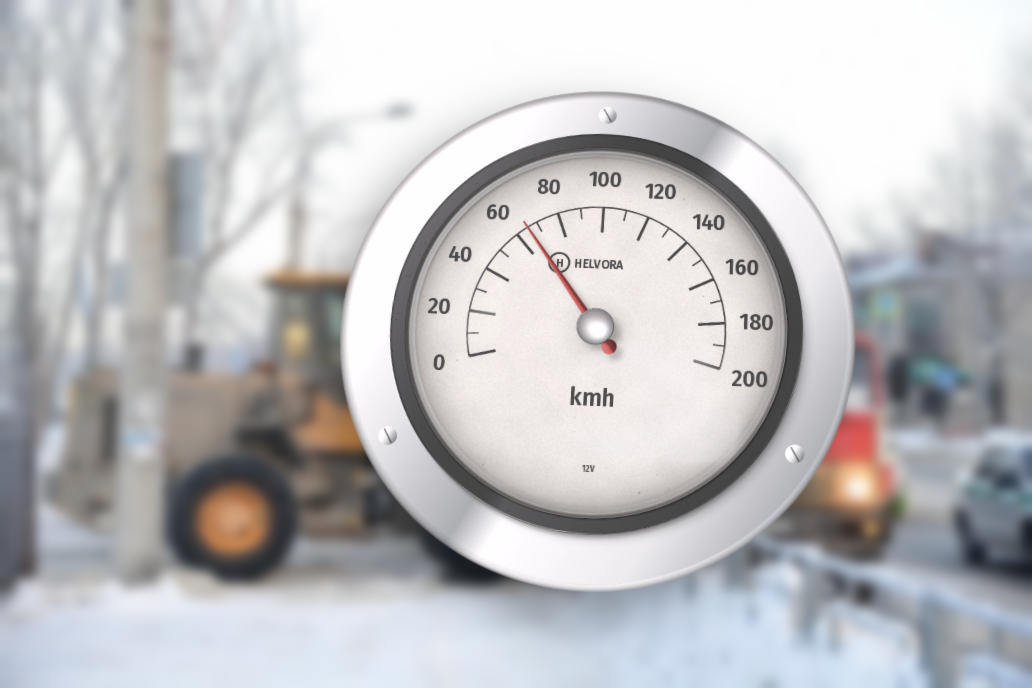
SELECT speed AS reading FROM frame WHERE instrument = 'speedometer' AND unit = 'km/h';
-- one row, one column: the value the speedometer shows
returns 65 km/h
